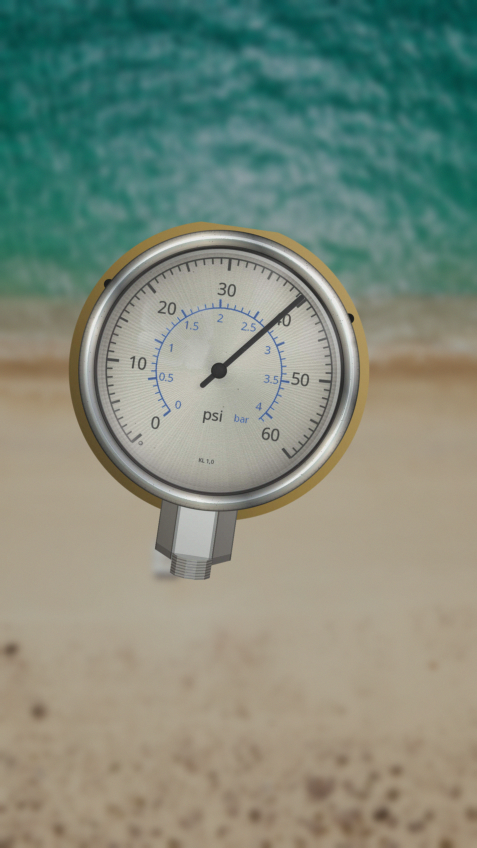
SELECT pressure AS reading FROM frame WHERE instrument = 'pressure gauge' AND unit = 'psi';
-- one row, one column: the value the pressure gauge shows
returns 39.5 psi
